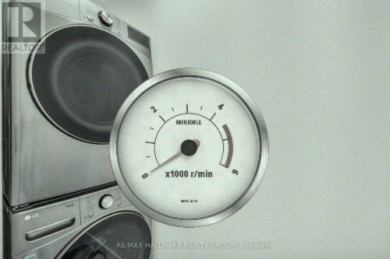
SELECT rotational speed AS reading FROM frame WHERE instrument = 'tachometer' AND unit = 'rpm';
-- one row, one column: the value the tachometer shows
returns 0 rpm
